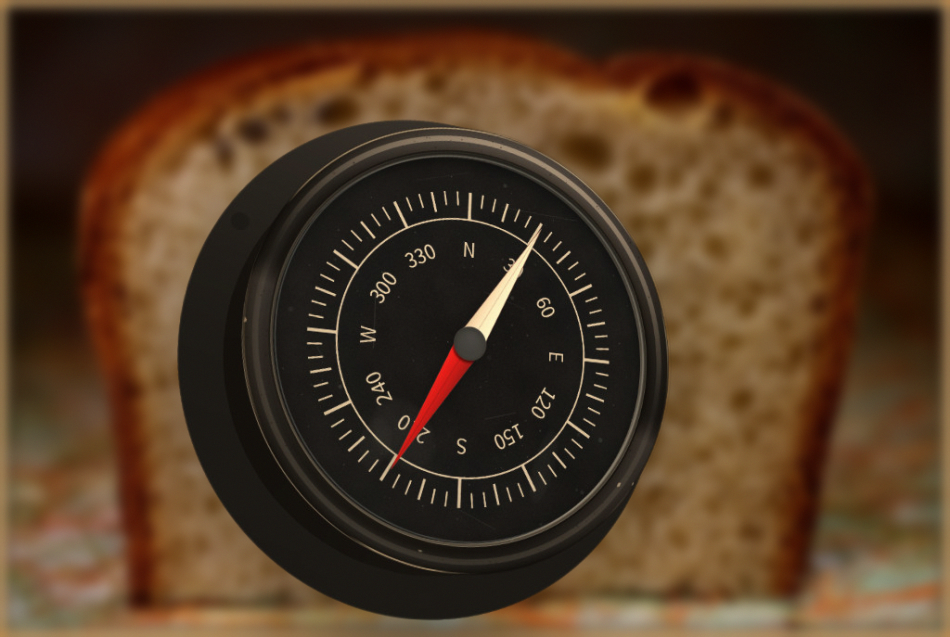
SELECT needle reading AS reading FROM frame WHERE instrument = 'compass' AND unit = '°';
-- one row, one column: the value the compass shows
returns 210 °
